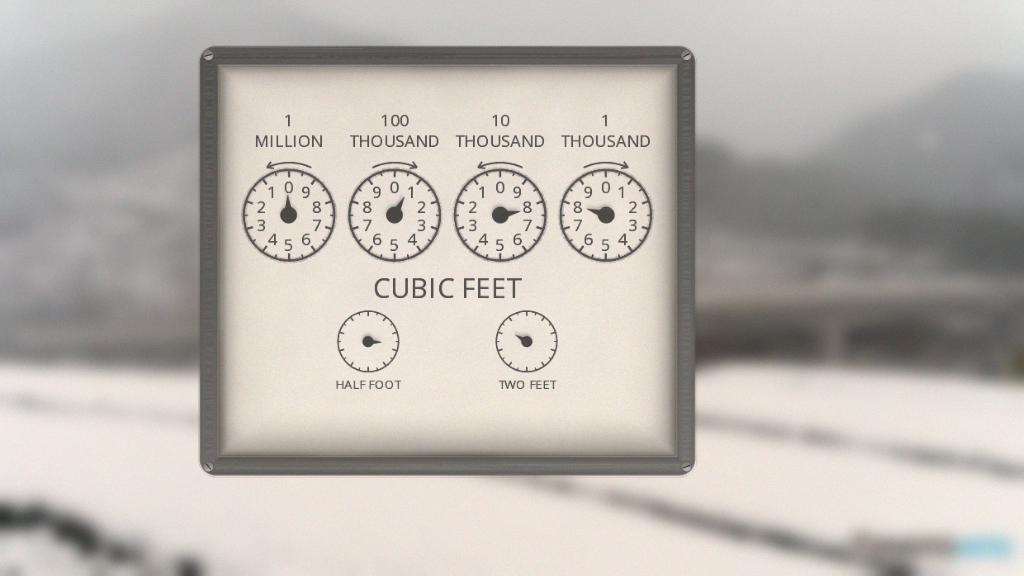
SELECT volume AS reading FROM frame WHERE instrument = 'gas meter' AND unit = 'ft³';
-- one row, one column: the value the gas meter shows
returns 7800 ft³
